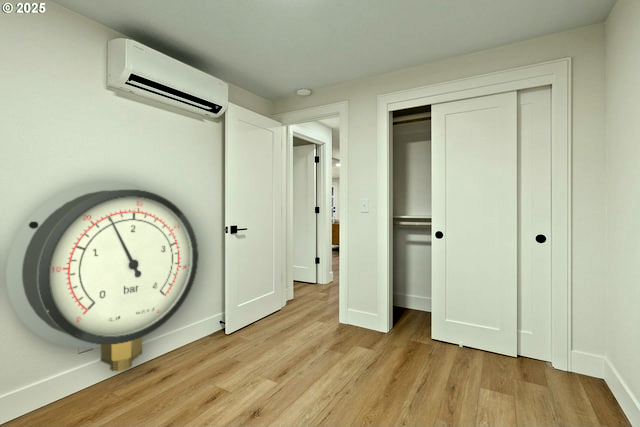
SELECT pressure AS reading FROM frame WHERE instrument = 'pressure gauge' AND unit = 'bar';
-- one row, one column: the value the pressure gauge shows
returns 1.6 bar
